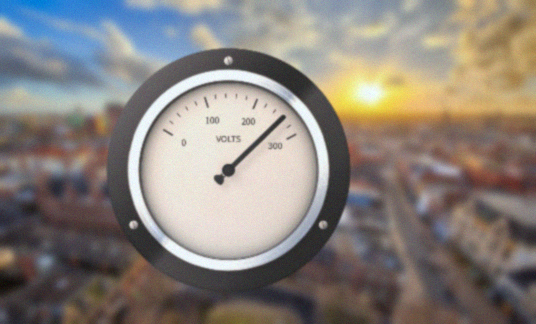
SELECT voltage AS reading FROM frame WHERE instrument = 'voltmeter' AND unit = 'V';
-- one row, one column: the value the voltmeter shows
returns 260 V
